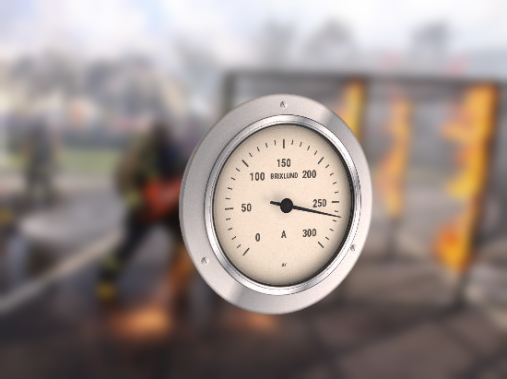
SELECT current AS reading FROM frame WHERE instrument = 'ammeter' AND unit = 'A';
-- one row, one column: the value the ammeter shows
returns 265 A
